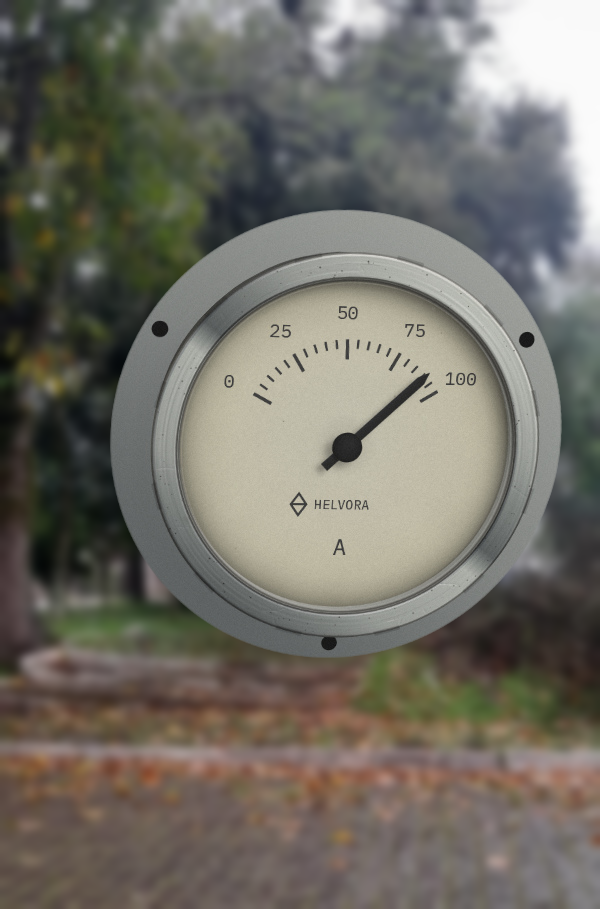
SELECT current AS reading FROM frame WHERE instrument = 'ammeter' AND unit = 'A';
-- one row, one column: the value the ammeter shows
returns 90 A
